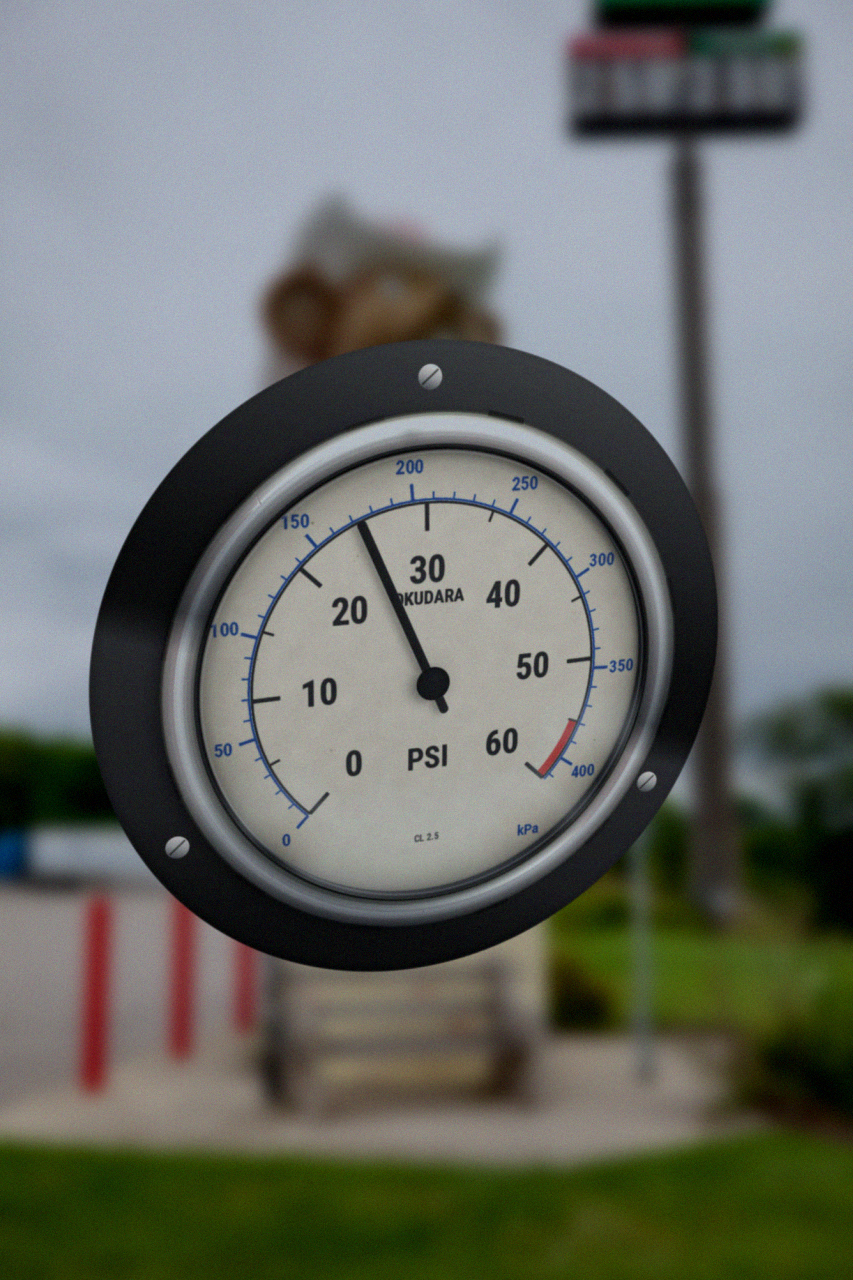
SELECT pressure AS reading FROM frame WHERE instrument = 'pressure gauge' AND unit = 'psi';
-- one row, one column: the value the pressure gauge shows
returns 25 psi
